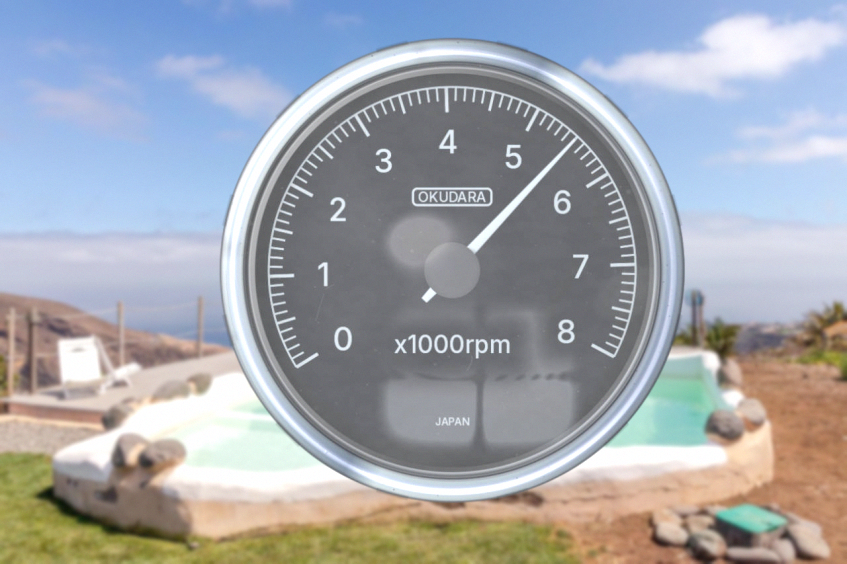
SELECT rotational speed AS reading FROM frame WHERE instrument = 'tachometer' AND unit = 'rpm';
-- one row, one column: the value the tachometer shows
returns 5500 rpm
